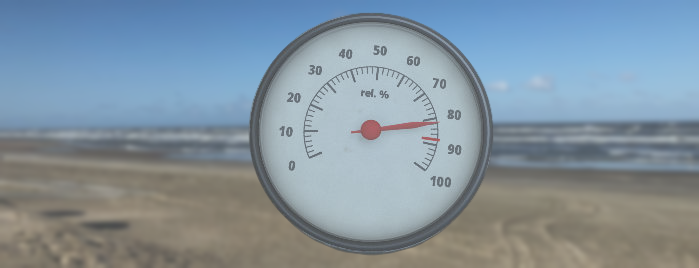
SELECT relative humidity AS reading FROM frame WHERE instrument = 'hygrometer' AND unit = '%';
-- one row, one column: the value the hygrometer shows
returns 82 %
